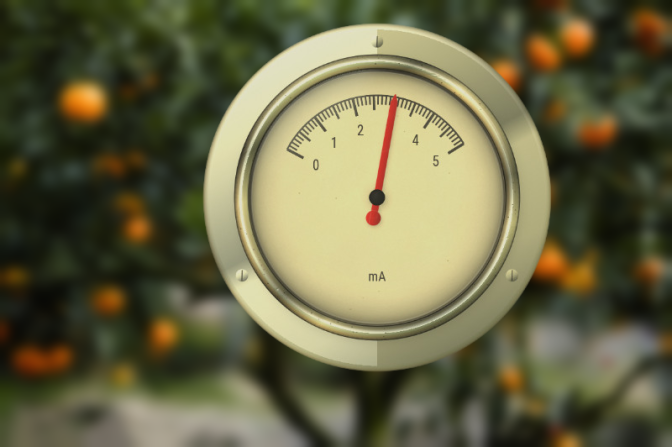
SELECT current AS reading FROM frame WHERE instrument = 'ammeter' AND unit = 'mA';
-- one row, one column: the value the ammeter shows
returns 3 mA
